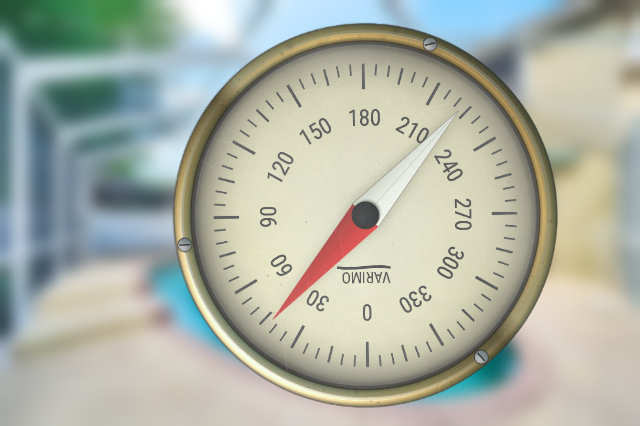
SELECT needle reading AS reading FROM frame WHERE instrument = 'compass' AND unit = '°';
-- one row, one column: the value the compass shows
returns 42.5 °
